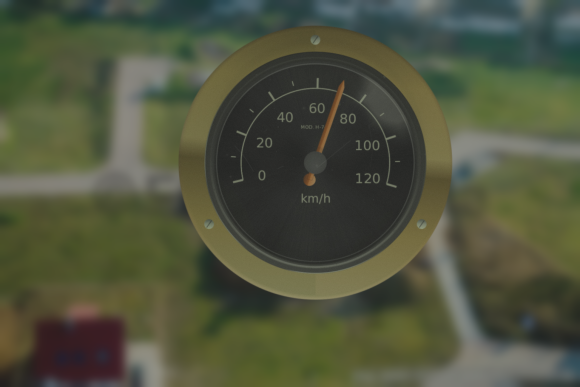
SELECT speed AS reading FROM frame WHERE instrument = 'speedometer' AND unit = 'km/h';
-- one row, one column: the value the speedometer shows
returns 70 km/h
